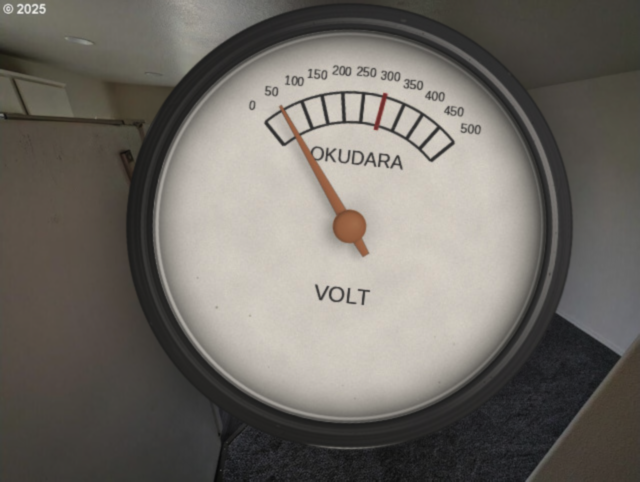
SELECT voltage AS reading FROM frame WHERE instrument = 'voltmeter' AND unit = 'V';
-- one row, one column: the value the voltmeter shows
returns 50 V
